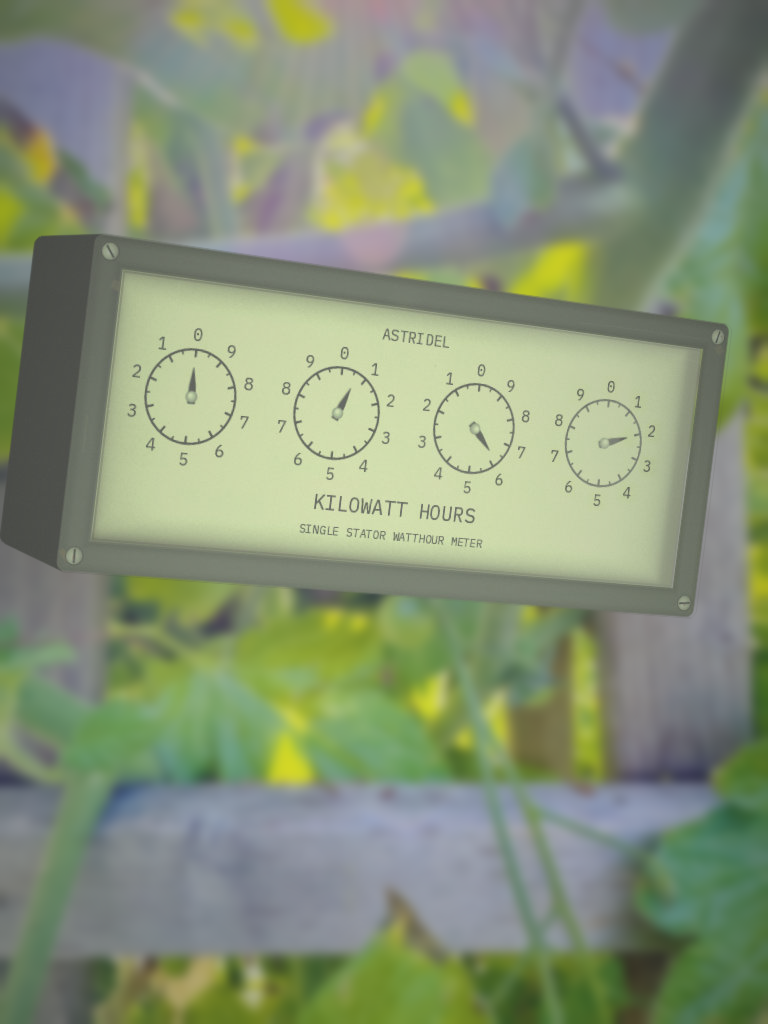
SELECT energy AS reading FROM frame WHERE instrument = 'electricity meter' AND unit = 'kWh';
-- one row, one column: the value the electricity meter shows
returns 62 kWh
